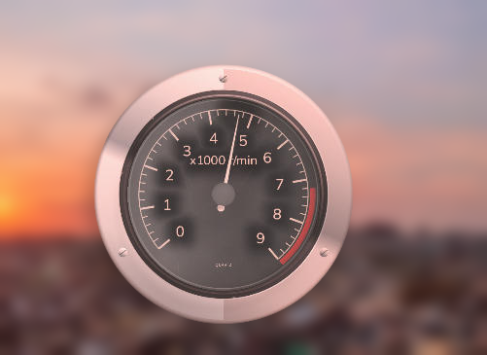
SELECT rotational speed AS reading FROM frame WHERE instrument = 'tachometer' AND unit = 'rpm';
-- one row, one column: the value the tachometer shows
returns 4700 rpm
